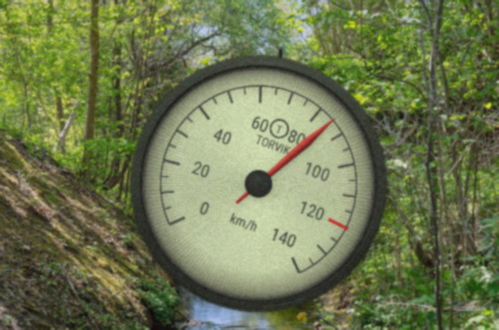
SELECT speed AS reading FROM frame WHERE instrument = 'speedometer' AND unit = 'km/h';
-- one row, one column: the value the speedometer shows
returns 85 km/h
